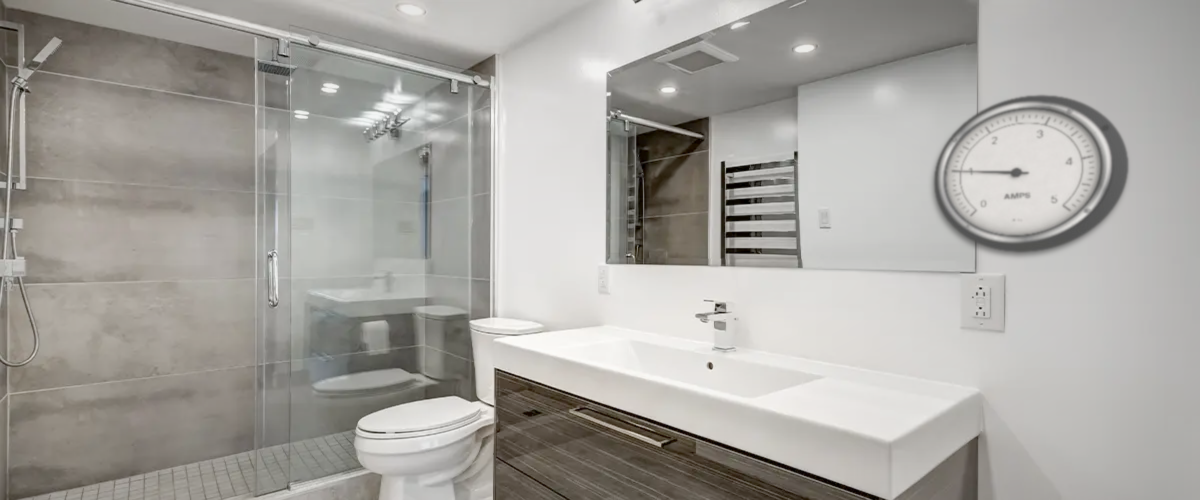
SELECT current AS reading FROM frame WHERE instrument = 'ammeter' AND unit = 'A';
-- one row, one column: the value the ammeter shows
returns 1 A
